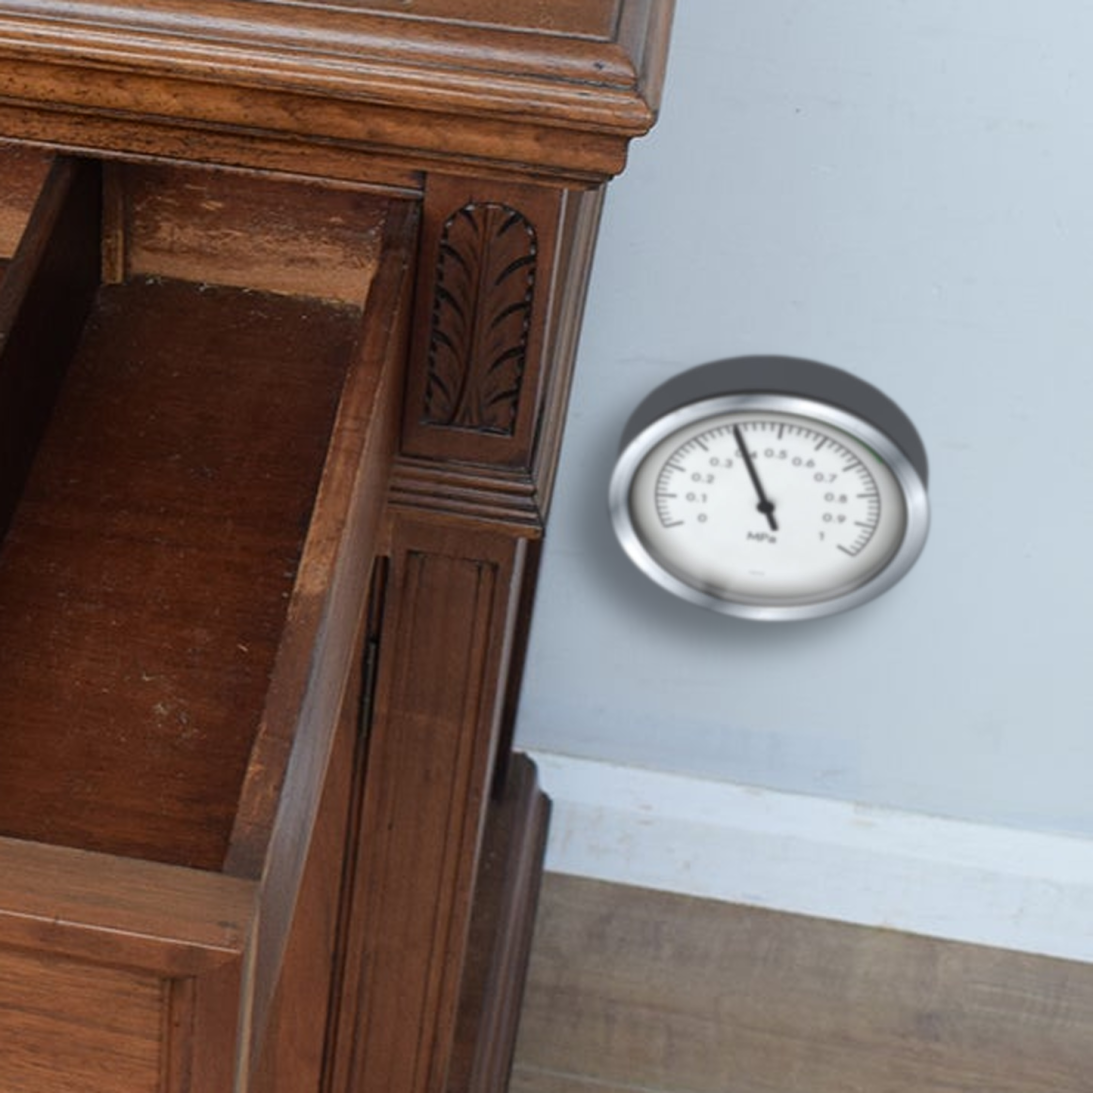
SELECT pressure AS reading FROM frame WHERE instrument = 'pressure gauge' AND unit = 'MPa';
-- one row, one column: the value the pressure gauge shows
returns 0.4 MPa
